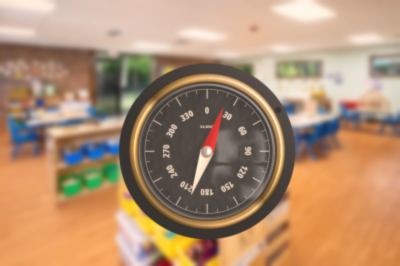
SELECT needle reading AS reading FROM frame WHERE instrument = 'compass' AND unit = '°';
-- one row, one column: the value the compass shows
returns 20 °
